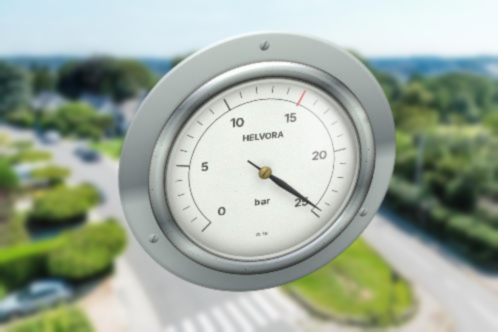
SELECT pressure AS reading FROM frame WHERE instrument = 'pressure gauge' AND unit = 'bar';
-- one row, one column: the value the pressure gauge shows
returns 24.5 bar
